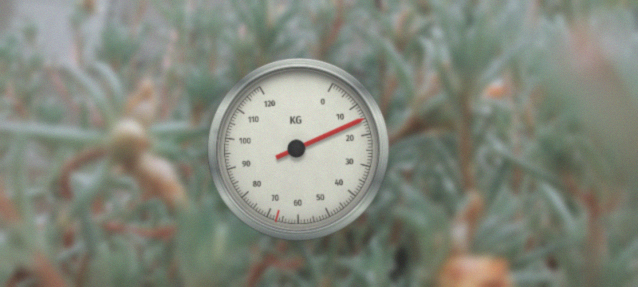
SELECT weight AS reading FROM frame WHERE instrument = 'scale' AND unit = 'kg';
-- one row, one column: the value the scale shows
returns 15 kg
